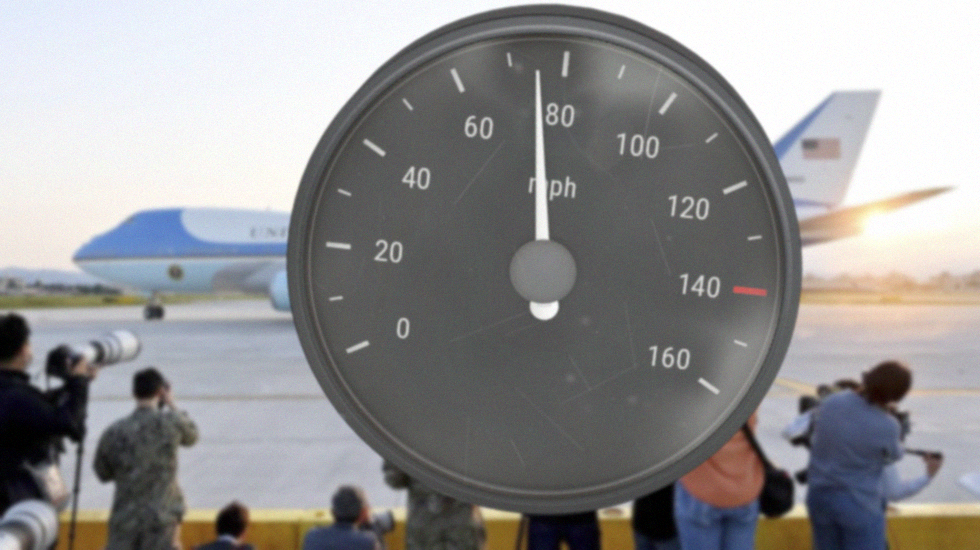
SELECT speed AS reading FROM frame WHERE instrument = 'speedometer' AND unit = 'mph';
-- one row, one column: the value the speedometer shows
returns 75 mph
